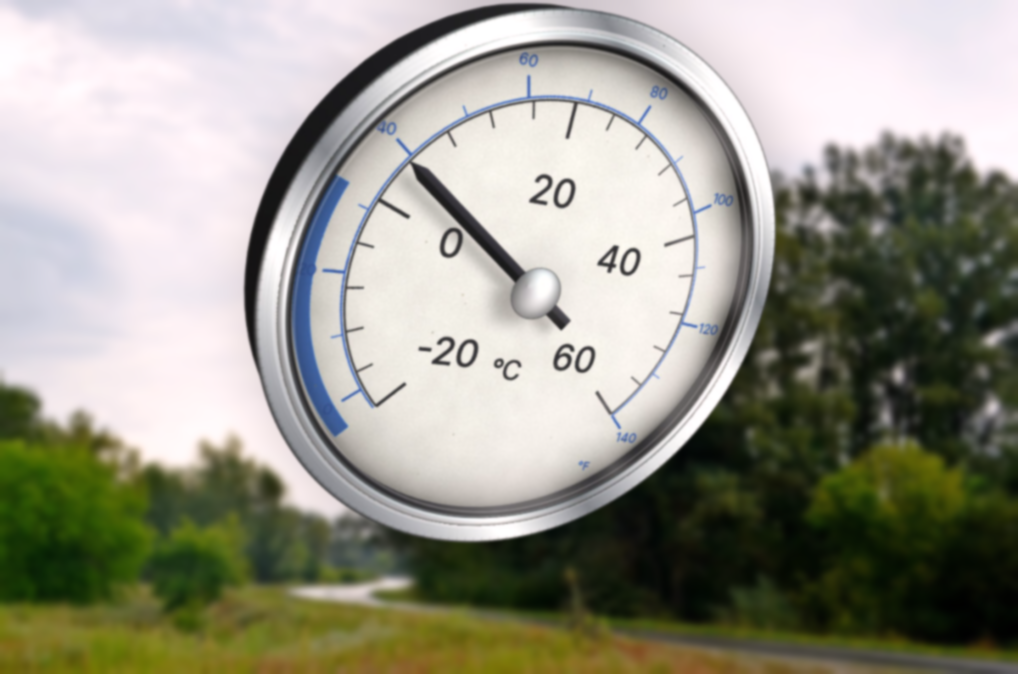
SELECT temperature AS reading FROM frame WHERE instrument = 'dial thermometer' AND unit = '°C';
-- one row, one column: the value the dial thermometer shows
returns 4 °C
